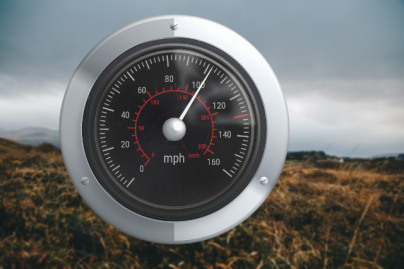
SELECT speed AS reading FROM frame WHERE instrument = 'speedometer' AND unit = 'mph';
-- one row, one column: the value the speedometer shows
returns 102 mph
